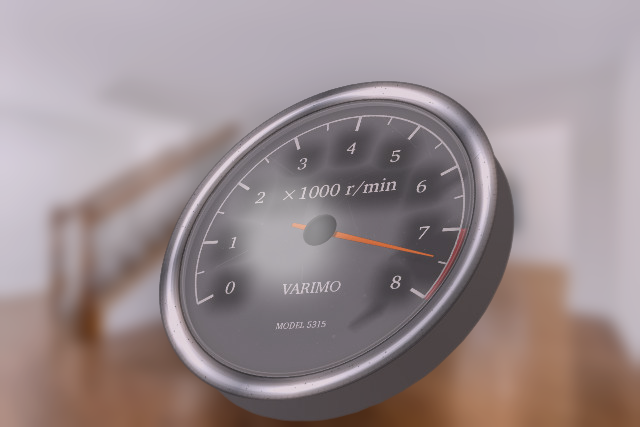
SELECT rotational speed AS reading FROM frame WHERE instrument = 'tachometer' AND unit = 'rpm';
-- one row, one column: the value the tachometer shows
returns 7500 rpm
